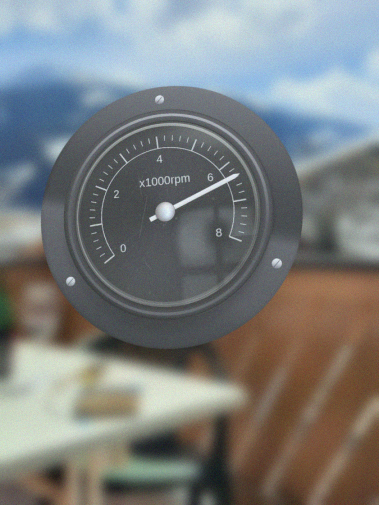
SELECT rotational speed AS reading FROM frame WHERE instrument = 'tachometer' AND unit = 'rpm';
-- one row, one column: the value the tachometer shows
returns 6400 rpm
